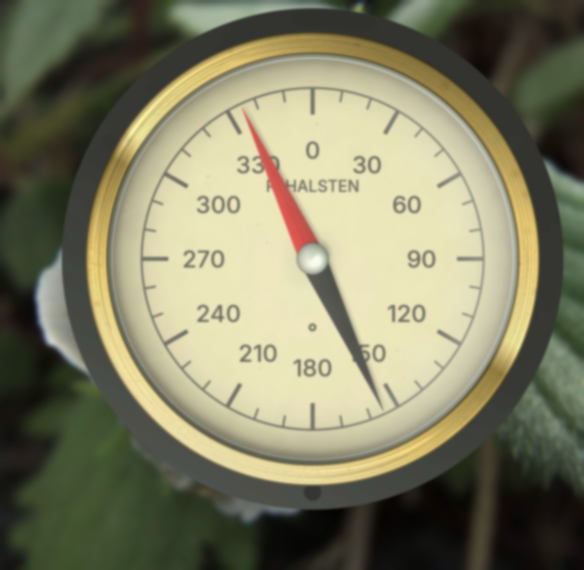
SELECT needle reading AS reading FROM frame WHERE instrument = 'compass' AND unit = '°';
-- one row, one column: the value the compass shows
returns 335 °
